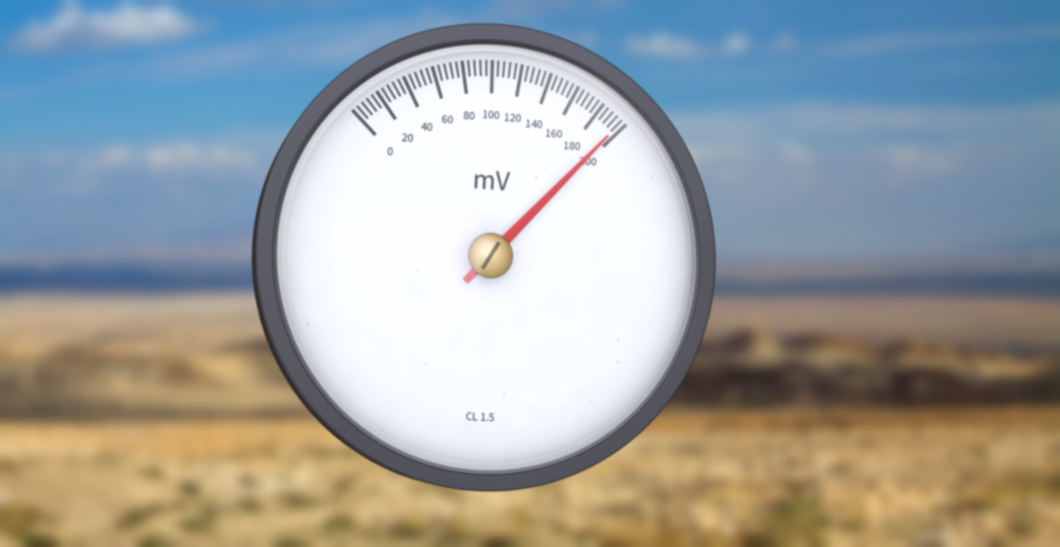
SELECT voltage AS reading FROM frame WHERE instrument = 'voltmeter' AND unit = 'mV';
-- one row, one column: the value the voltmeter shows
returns 196 mV
